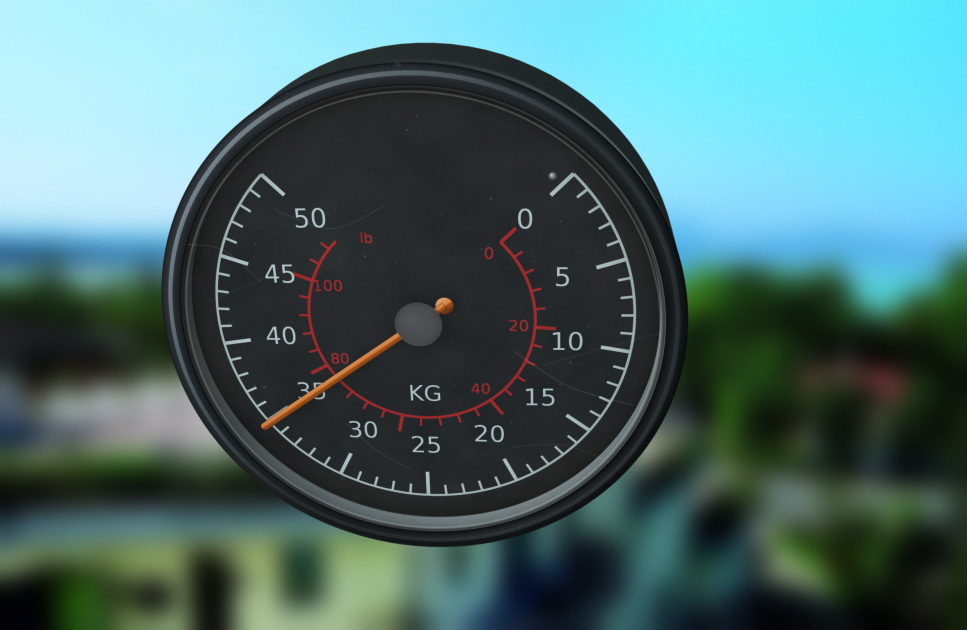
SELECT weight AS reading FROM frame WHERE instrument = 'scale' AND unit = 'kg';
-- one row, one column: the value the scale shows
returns 35 kg
